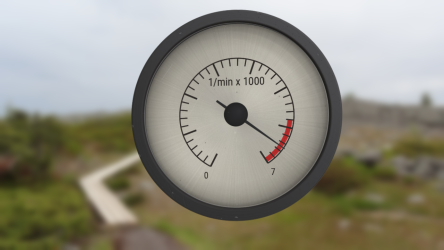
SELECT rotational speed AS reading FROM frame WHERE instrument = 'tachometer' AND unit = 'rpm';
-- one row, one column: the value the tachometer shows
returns 6500 rpm
